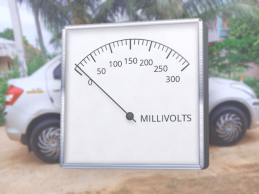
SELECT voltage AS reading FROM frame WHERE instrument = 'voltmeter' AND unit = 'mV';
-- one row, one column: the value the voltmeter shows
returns 10 mV
